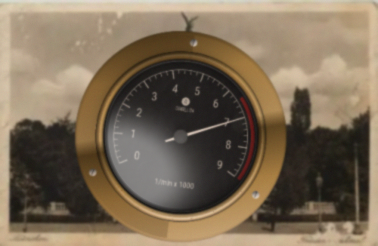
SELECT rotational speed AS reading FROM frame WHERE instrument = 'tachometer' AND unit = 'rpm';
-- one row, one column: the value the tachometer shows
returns 7000 rpm
